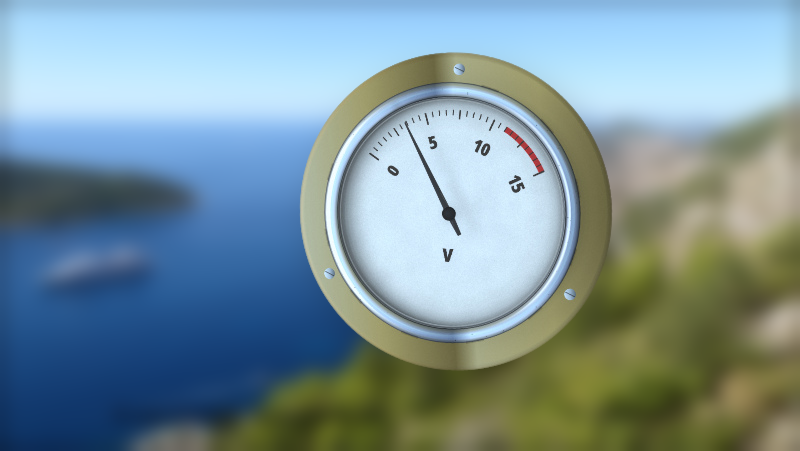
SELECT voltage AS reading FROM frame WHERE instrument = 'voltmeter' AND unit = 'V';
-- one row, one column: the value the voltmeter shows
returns 3.5 V
